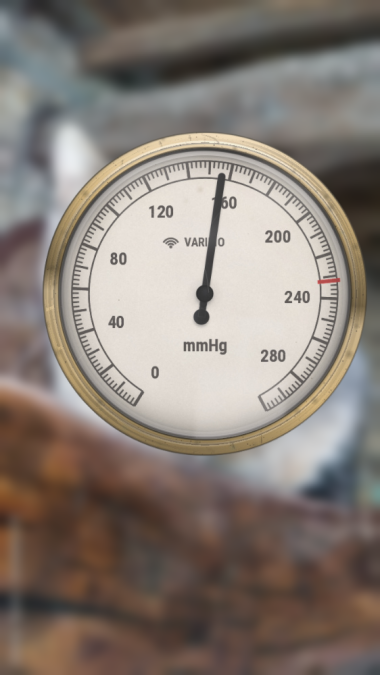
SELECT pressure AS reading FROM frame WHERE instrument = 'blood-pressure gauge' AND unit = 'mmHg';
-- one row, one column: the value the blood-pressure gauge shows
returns 156 mmHg
